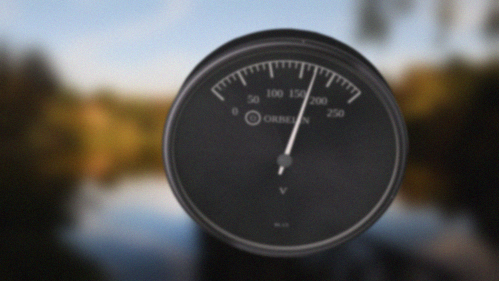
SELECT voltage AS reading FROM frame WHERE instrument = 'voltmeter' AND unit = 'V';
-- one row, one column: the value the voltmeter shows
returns 170 V
